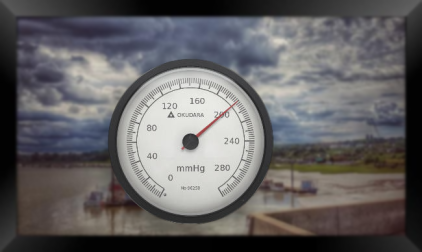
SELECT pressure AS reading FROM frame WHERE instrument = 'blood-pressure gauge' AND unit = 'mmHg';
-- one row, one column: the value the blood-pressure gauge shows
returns 200 mmHg
